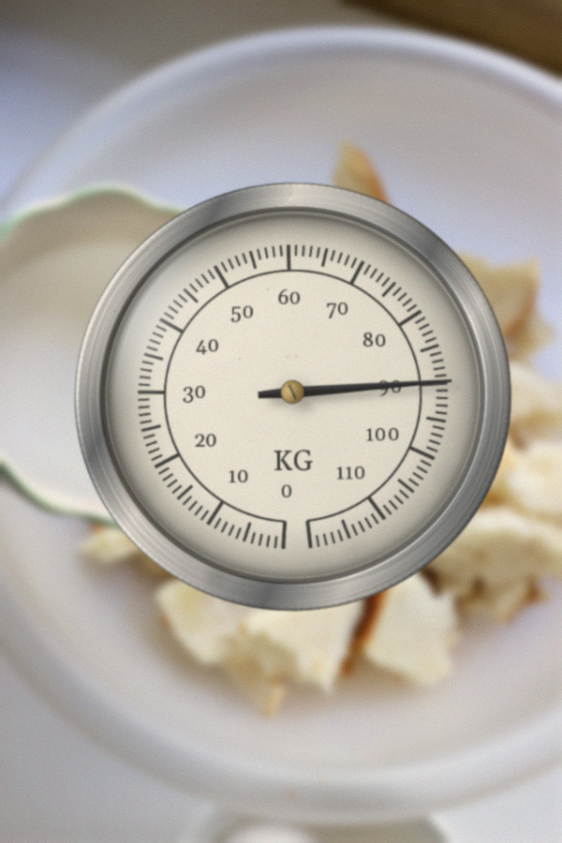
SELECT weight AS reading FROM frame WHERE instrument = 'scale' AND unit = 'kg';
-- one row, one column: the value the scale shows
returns 90 kg
